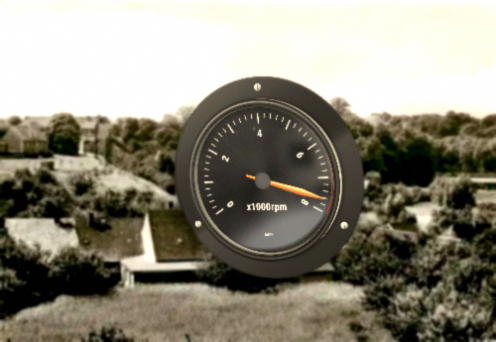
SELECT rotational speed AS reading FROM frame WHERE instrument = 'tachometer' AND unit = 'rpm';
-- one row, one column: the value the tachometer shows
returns 7600 rpm
